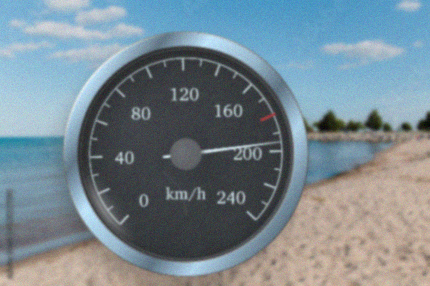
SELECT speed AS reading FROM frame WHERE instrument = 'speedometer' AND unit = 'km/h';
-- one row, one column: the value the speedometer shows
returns 195 km/h
